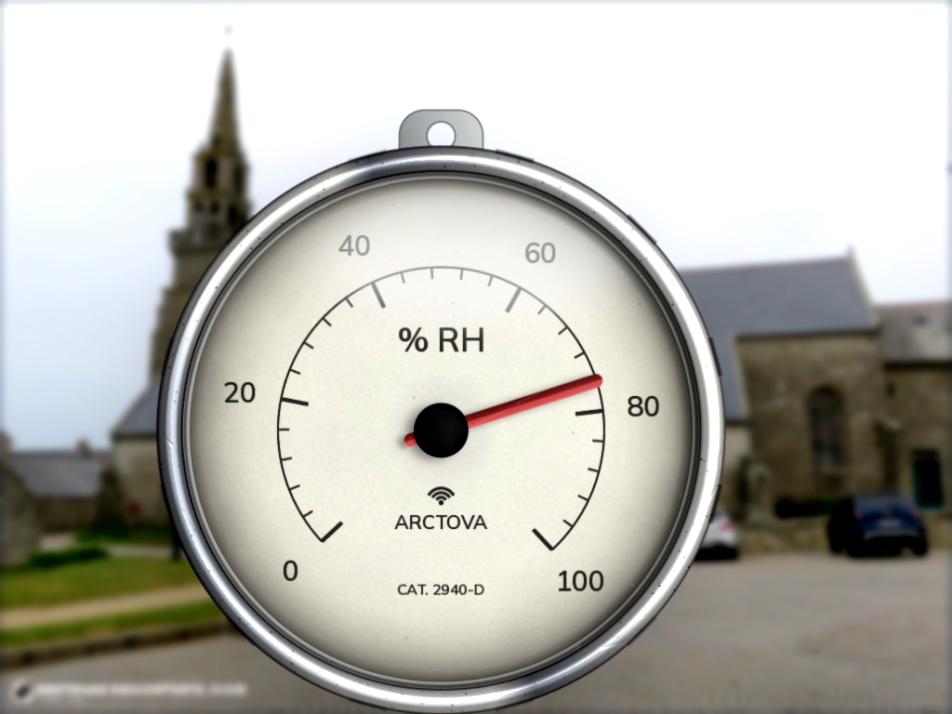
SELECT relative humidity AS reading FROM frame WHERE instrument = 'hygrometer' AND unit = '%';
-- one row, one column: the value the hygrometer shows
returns 76 %
